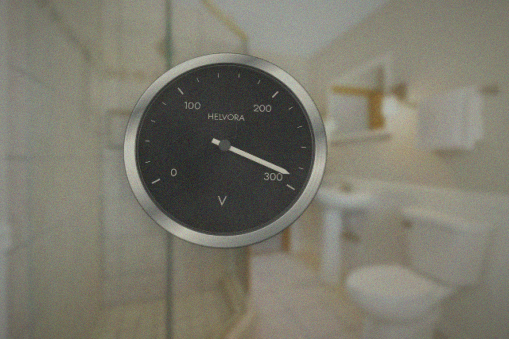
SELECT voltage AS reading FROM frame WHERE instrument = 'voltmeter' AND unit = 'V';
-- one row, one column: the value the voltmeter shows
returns 290 V
